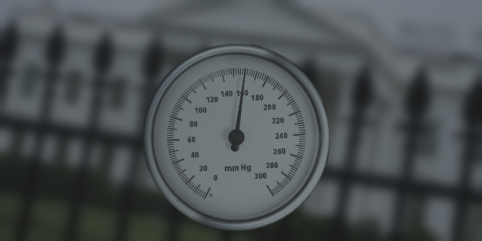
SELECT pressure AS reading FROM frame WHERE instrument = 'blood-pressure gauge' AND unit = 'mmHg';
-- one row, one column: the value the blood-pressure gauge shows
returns 160 mmHg
